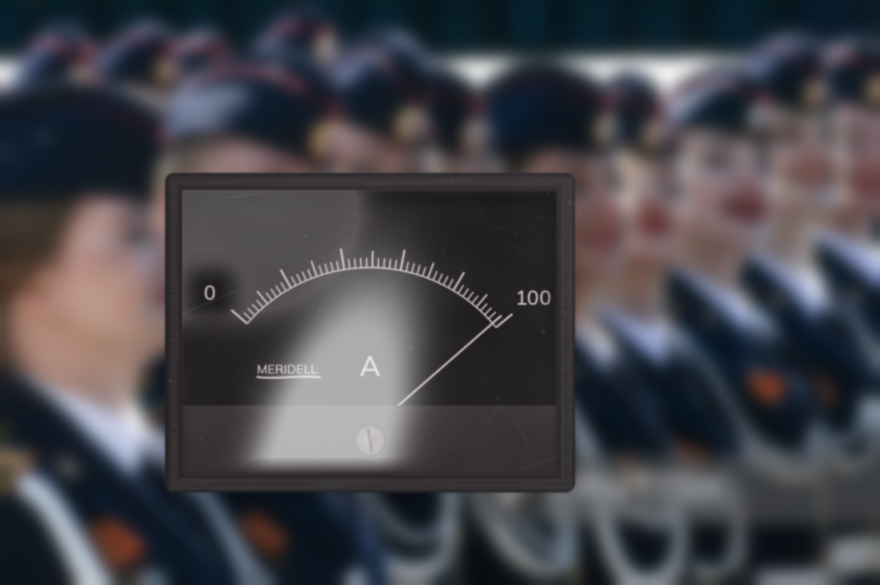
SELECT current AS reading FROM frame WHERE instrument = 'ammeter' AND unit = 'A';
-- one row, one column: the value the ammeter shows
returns 98 A
